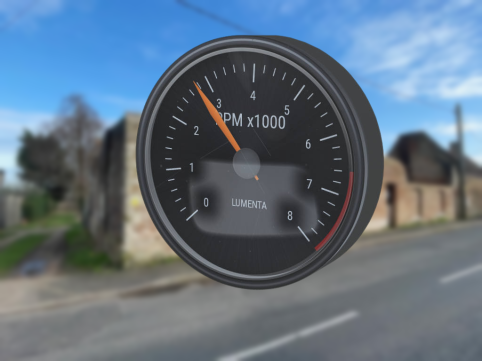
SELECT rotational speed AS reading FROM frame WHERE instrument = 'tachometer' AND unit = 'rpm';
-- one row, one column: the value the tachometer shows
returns 2800 rpm
